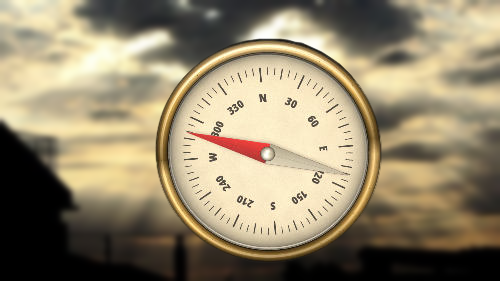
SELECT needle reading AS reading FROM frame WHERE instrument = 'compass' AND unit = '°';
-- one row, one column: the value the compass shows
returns 290 °
